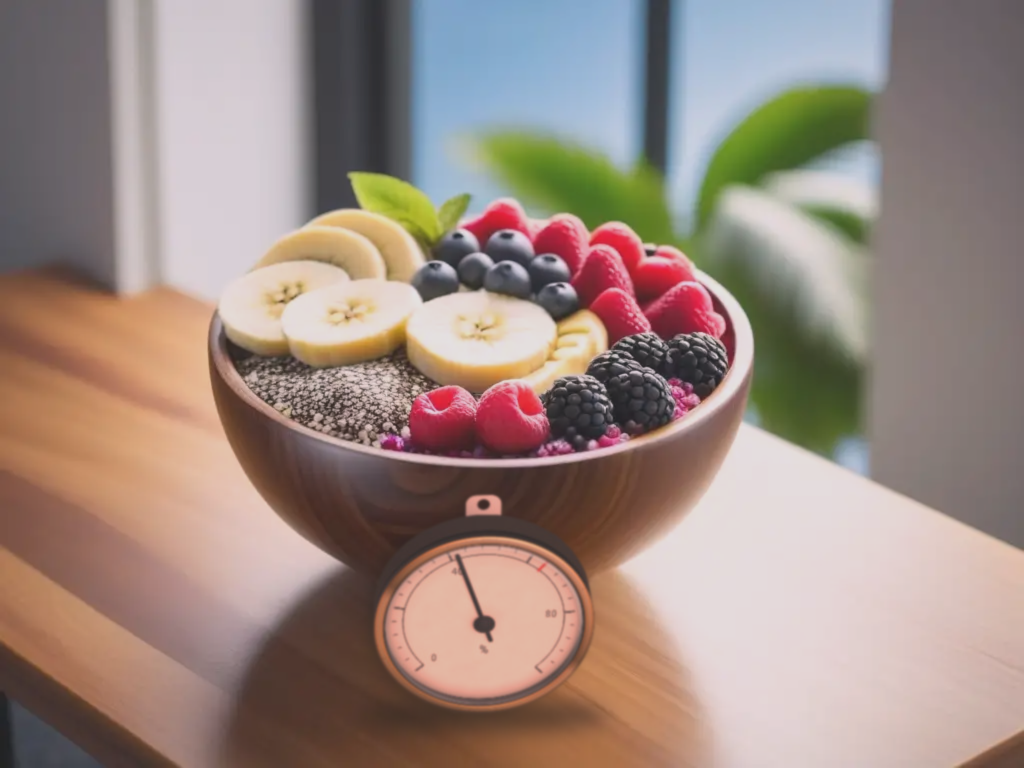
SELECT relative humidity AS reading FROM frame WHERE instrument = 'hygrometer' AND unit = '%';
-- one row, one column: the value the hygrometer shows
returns 42 %
